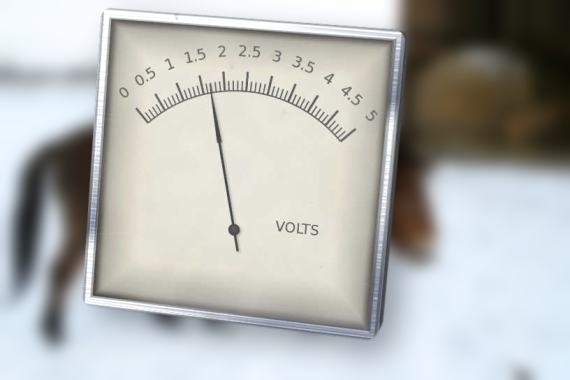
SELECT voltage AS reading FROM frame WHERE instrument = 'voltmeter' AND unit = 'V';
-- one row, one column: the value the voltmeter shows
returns 1.7 V
